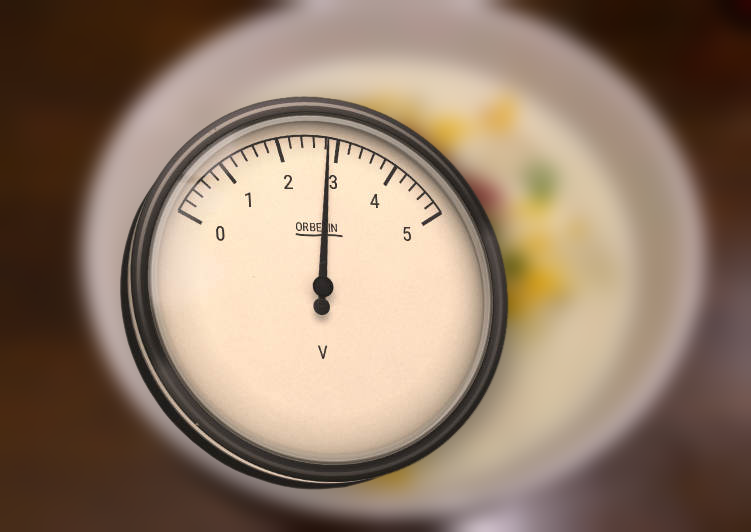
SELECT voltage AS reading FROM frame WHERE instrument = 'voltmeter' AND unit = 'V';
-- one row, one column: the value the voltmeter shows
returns 2.8 V
